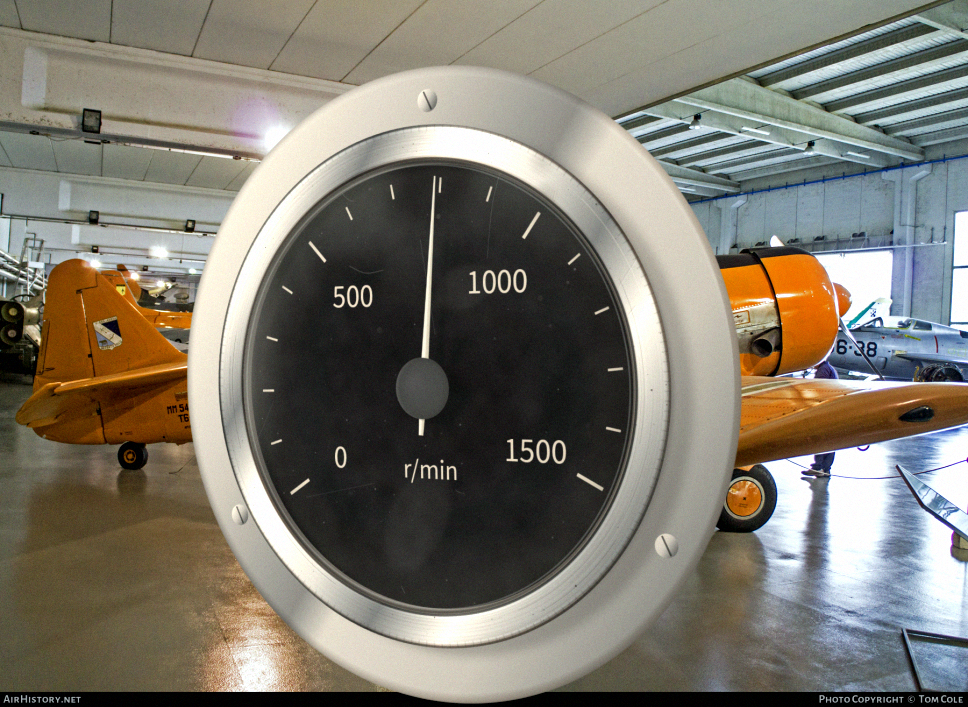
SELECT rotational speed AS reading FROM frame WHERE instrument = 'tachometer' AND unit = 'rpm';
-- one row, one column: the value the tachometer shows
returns 800 rpm
